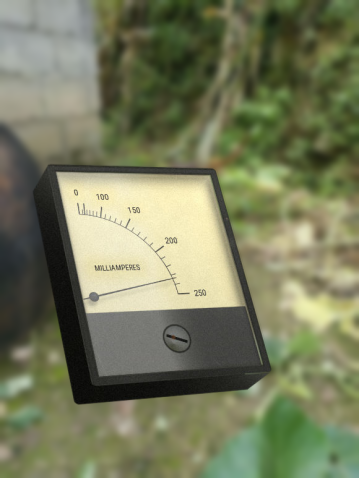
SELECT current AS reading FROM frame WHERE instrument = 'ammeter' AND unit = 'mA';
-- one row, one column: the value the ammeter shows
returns 235 mA
